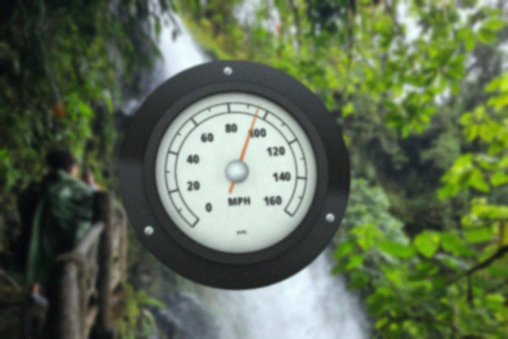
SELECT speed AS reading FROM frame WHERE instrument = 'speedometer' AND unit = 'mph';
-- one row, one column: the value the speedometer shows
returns 95 mph
